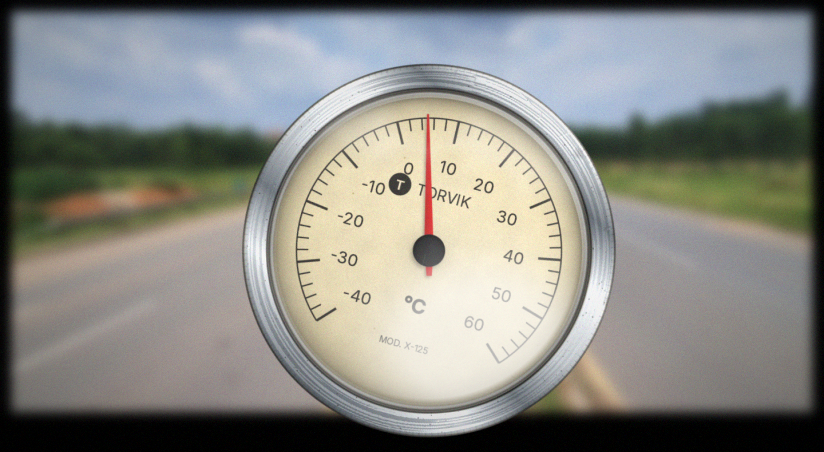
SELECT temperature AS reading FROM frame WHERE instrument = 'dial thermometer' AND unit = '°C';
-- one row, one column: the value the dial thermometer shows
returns 5 °C
